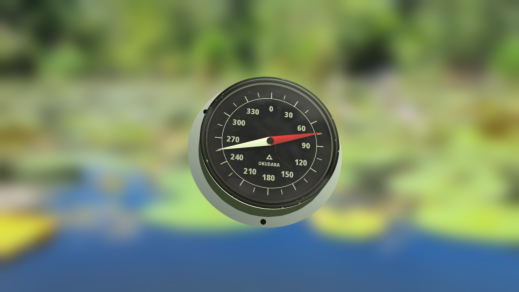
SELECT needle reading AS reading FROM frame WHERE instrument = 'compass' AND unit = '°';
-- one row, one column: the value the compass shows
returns 75 °
